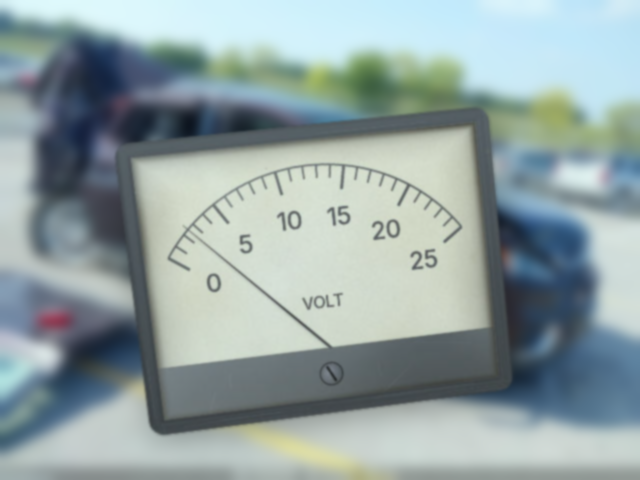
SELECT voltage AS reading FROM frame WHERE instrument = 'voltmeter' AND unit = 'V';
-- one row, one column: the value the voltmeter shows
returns 2.5 V
